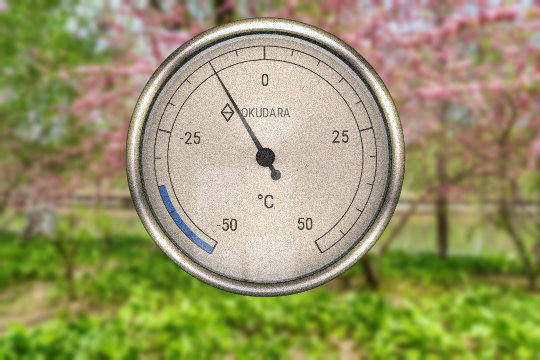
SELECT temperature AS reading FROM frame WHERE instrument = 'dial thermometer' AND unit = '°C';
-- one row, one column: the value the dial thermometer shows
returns -10 °C
